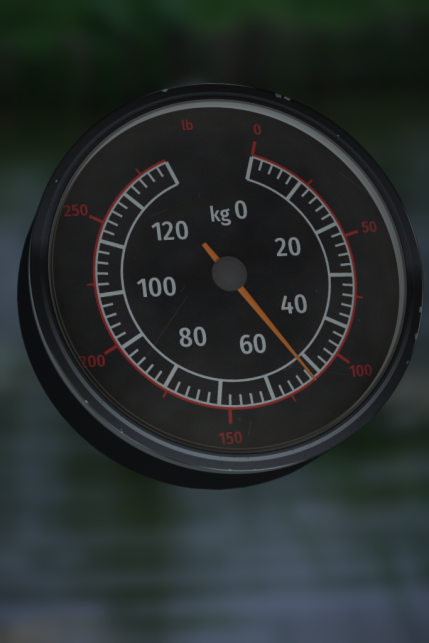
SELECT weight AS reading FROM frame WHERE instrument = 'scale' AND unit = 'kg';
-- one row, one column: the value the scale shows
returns 52 kg
